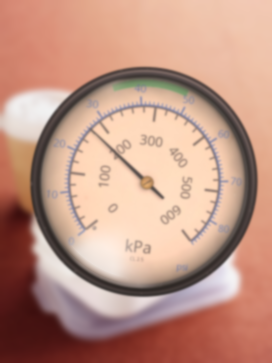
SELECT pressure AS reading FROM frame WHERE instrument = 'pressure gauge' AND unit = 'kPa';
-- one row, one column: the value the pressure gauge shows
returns 180 kPa
